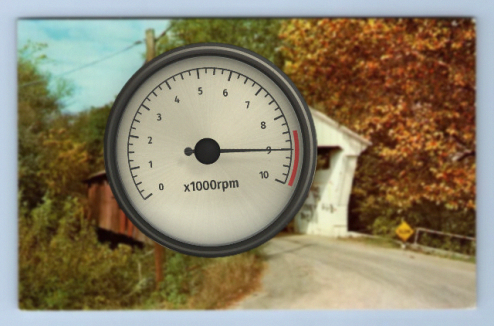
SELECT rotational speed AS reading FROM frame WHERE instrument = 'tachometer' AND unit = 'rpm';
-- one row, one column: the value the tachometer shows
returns 9000 rpm
